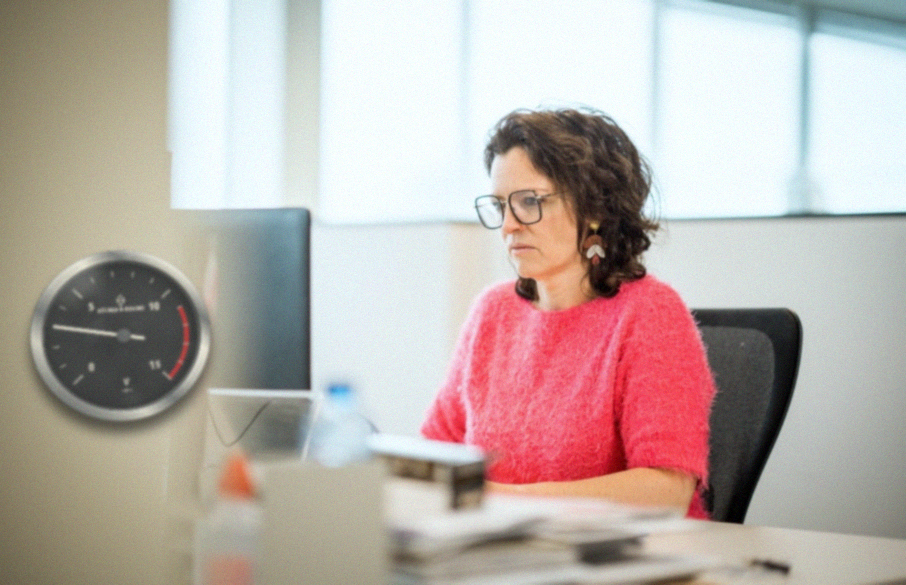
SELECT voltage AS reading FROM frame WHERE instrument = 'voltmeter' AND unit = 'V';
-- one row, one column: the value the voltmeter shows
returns 3 V
